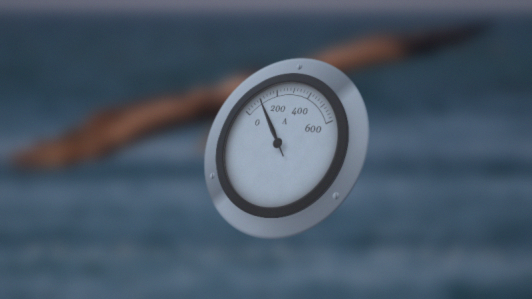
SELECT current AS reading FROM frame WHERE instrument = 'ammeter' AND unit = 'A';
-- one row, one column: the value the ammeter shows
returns 100 A
